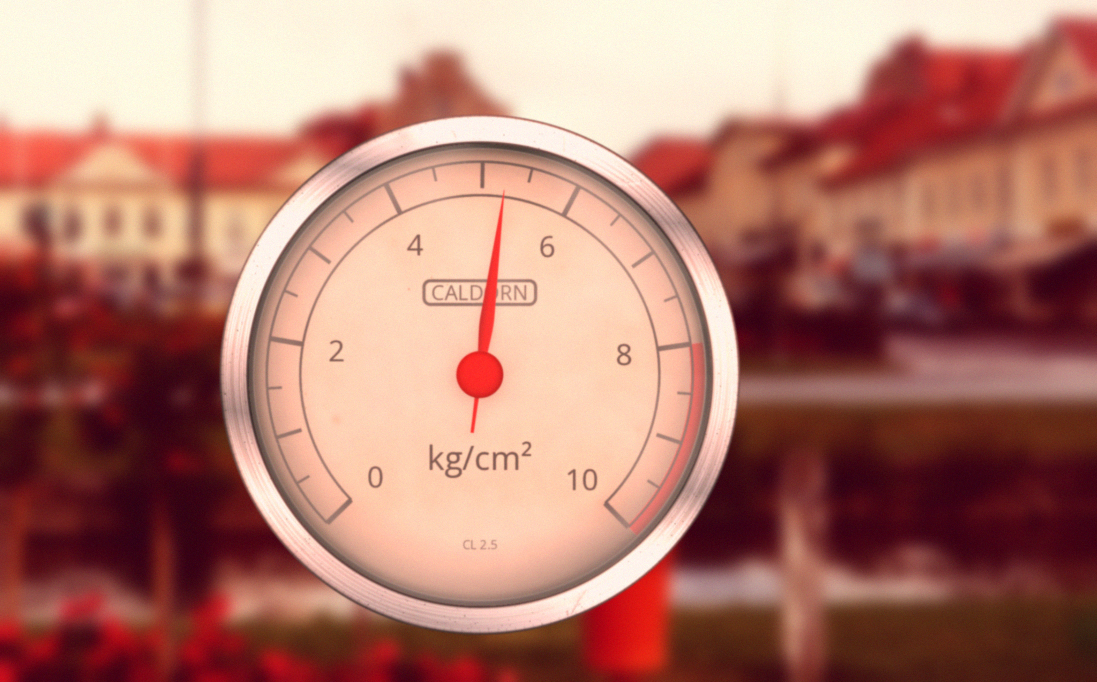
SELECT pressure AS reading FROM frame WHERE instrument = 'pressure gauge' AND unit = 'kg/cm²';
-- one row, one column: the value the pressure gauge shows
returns 5.25 kg/cm²
